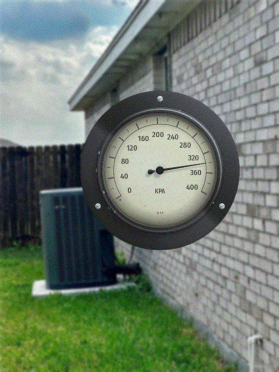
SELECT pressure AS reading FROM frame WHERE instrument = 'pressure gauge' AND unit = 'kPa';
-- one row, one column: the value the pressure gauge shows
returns 340 kPa
